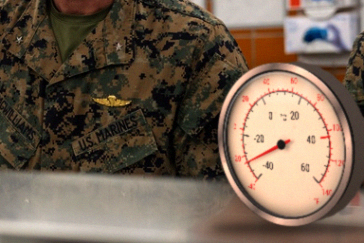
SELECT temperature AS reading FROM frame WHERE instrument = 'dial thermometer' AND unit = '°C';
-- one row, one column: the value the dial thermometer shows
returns -32 °C
